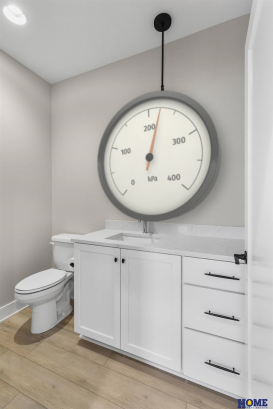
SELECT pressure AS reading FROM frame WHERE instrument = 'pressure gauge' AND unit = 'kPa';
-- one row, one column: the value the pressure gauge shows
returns 225 kPa
